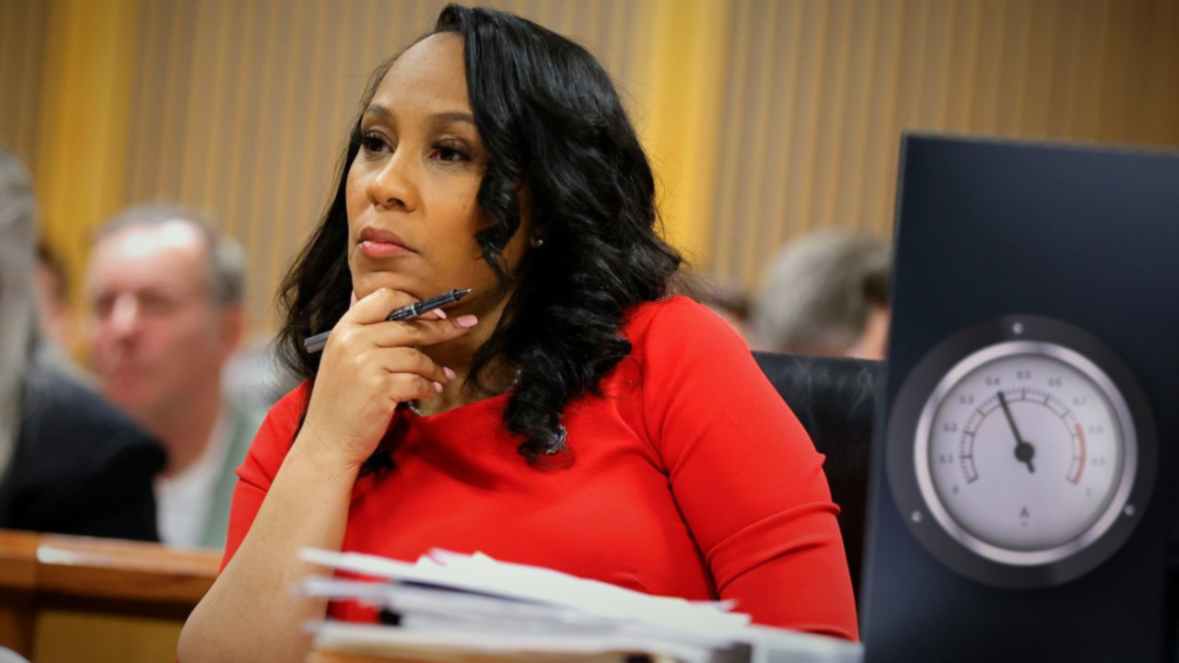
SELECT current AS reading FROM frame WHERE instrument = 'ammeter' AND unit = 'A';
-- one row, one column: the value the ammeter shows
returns 0.4 A
